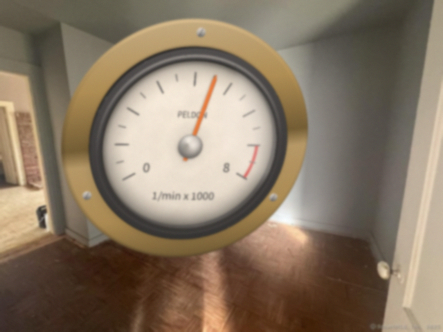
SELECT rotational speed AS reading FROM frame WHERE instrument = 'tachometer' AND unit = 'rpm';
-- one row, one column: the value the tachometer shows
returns 4500 rpm
